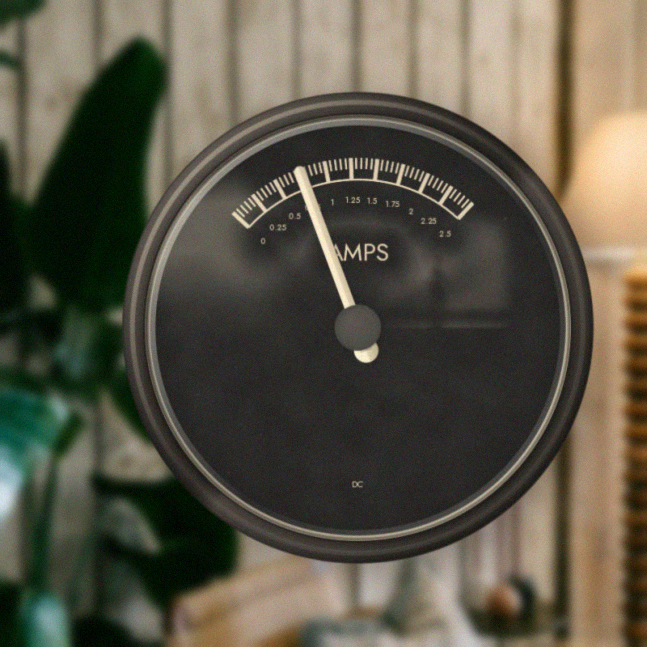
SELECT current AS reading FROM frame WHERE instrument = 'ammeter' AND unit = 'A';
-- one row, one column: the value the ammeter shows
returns 0.75 A
